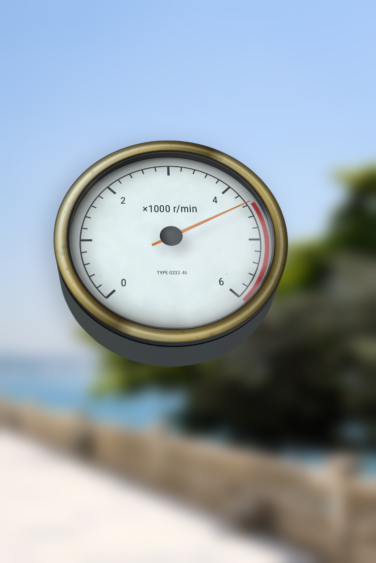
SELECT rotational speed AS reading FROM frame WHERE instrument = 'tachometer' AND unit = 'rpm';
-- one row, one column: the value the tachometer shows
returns 4400 rpm
